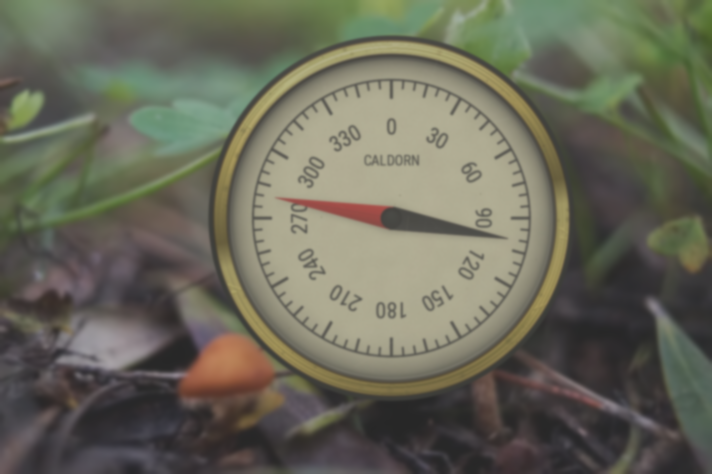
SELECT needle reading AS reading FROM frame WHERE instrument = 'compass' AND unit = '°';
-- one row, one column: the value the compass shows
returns 280 °
